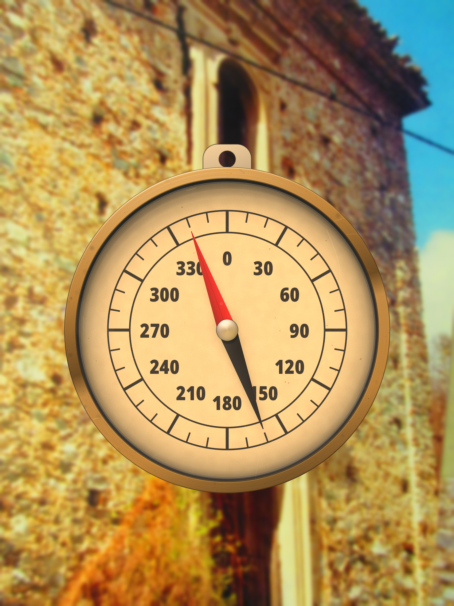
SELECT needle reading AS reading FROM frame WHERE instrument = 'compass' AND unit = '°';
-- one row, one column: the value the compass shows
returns 340 °
